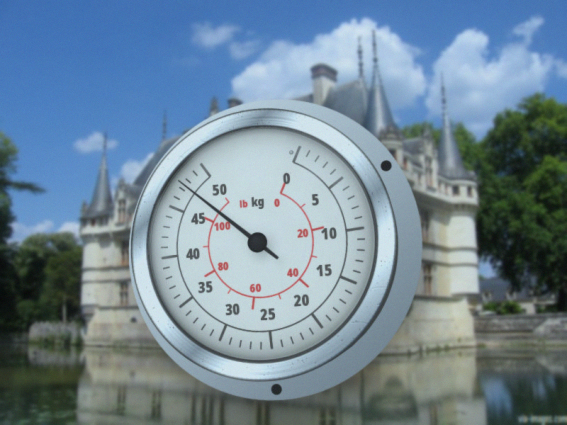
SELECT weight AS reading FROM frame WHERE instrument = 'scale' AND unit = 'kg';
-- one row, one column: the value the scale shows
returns 47.5 kg
